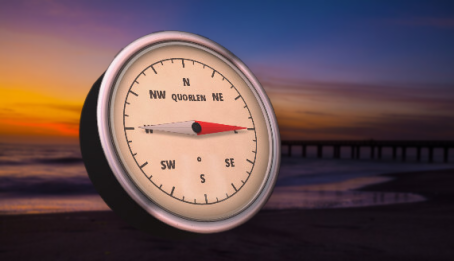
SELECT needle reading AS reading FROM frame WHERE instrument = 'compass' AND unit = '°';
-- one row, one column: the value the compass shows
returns 90 °
